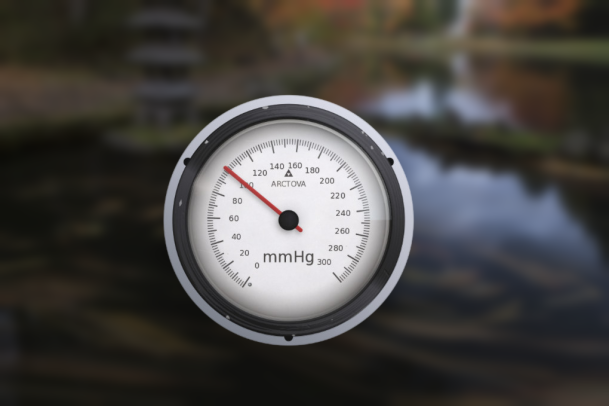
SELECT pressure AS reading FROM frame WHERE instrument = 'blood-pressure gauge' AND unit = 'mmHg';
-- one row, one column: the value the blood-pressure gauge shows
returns 100 mmHg
